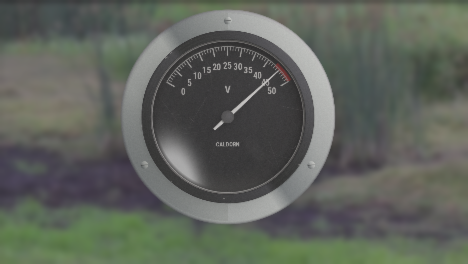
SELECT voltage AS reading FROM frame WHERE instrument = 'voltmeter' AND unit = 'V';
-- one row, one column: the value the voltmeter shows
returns 45 V
